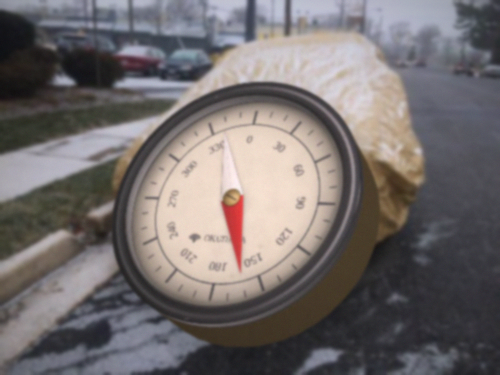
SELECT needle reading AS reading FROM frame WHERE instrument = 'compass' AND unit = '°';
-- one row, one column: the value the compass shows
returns 160 °
